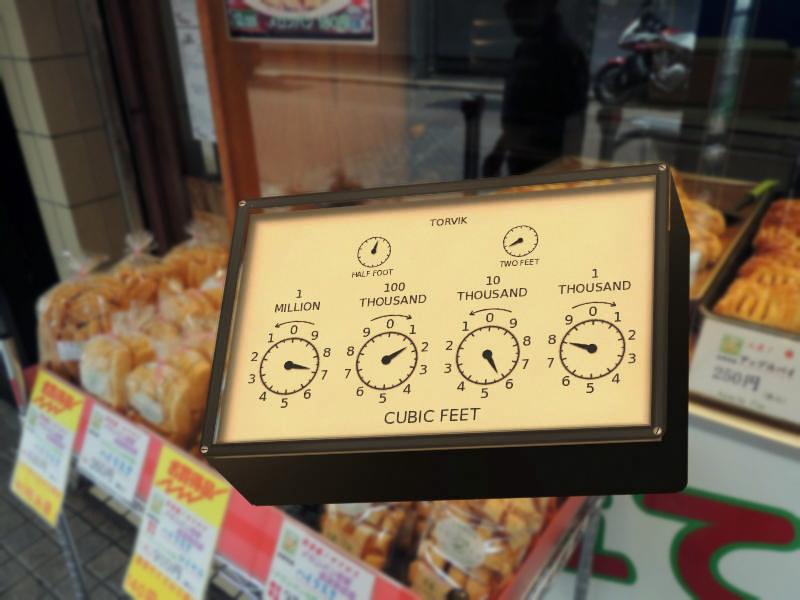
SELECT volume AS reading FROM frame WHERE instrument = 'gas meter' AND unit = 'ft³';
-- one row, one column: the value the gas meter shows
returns 715800 ft³
